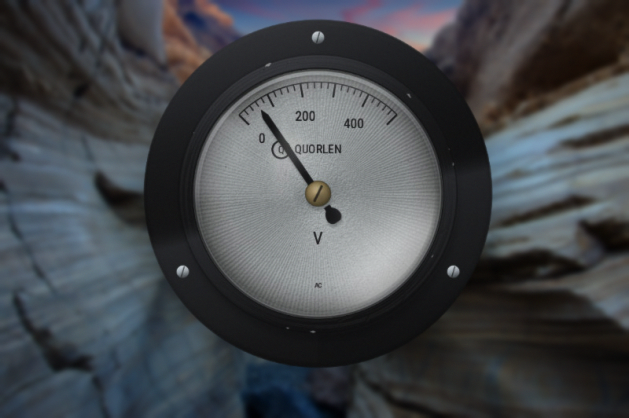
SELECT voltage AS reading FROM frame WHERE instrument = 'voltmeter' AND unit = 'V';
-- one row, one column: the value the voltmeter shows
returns 60 V
